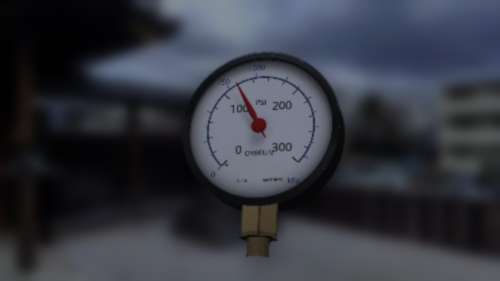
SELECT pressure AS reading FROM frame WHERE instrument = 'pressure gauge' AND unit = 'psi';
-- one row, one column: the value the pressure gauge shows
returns 120 psi
